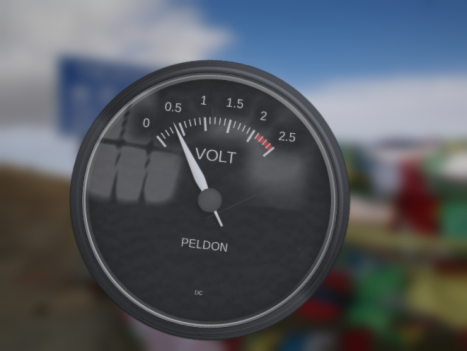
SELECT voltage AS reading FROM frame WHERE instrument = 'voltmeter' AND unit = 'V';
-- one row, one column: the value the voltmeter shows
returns 0.4 V
